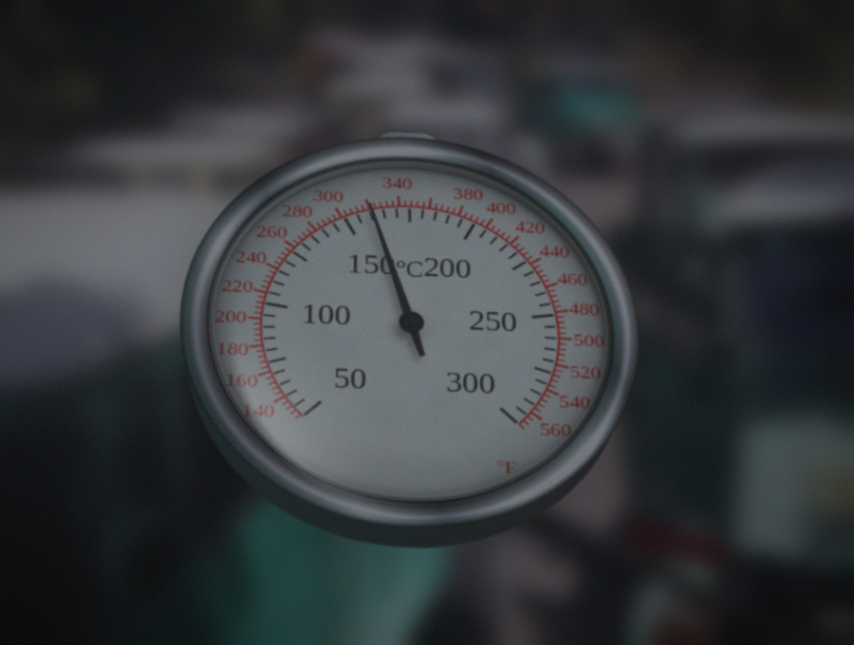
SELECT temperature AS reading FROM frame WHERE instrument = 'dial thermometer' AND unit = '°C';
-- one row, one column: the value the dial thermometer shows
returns 160 °C
